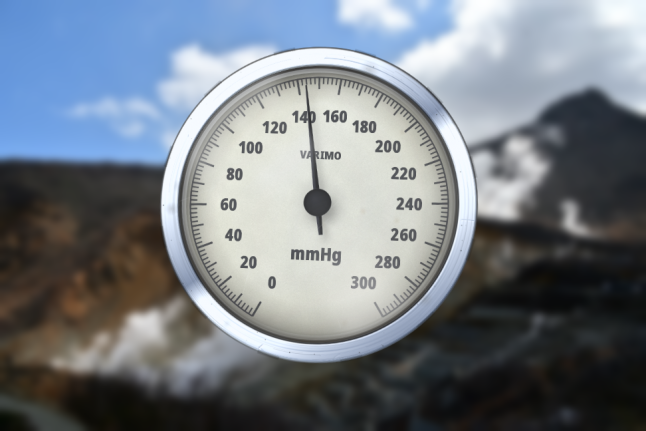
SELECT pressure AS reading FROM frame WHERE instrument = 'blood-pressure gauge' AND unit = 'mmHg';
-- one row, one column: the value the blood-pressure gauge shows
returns 144 mmHg
